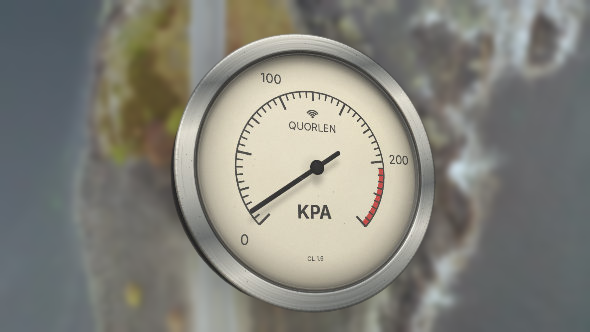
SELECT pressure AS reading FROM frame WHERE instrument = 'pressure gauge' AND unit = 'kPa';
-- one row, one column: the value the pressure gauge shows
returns 10 kPa
